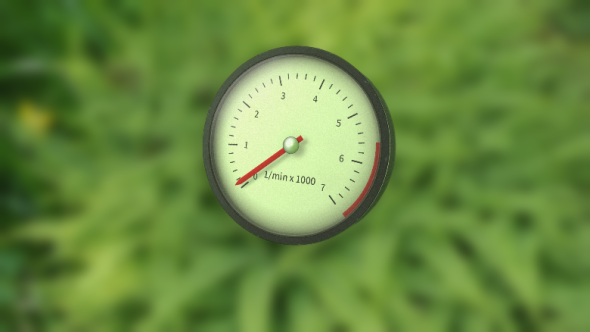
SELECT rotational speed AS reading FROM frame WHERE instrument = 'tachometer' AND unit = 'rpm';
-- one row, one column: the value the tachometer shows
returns 100 rpm
